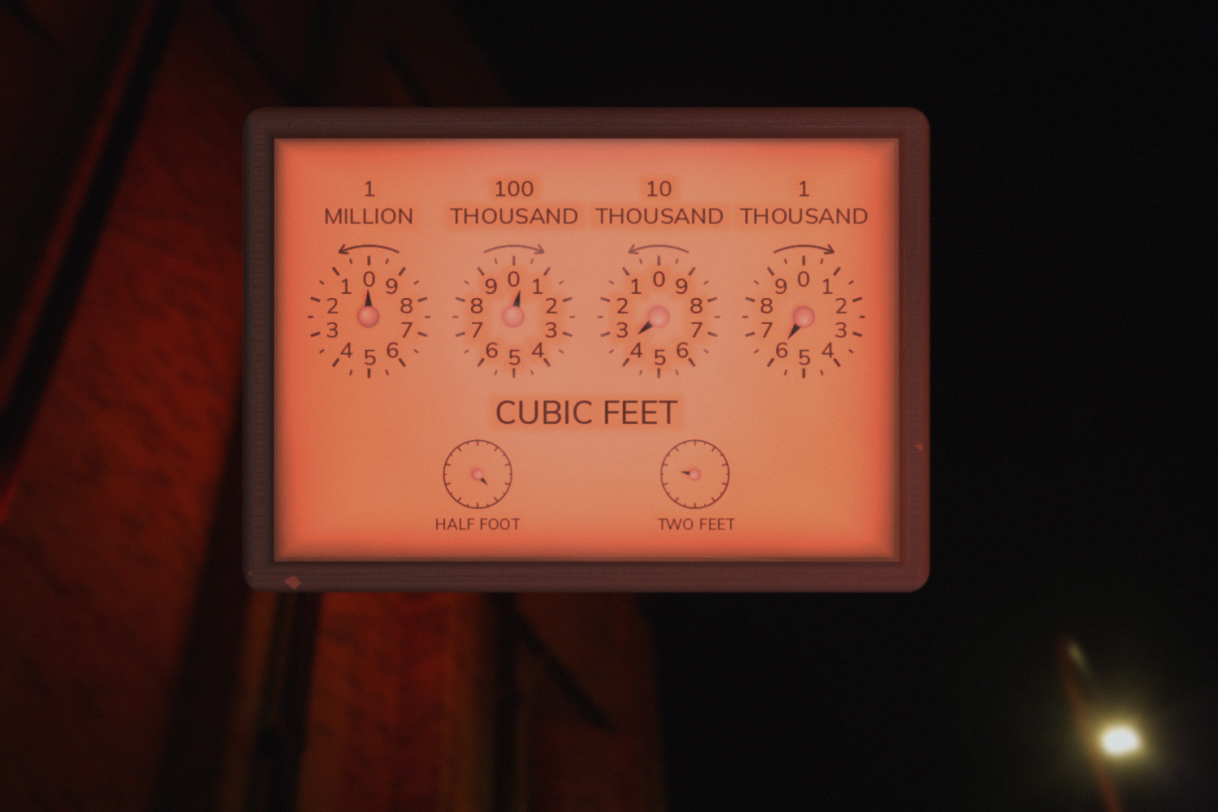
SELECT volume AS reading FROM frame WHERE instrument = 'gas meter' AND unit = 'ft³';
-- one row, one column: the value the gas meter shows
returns 3600 ft³
